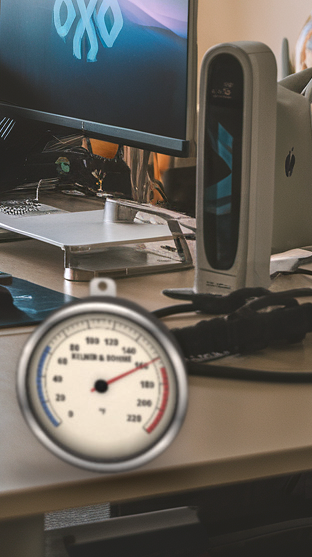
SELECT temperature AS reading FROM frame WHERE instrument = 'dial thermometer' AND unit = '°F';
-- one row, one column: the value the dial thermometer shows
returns 160 °F
